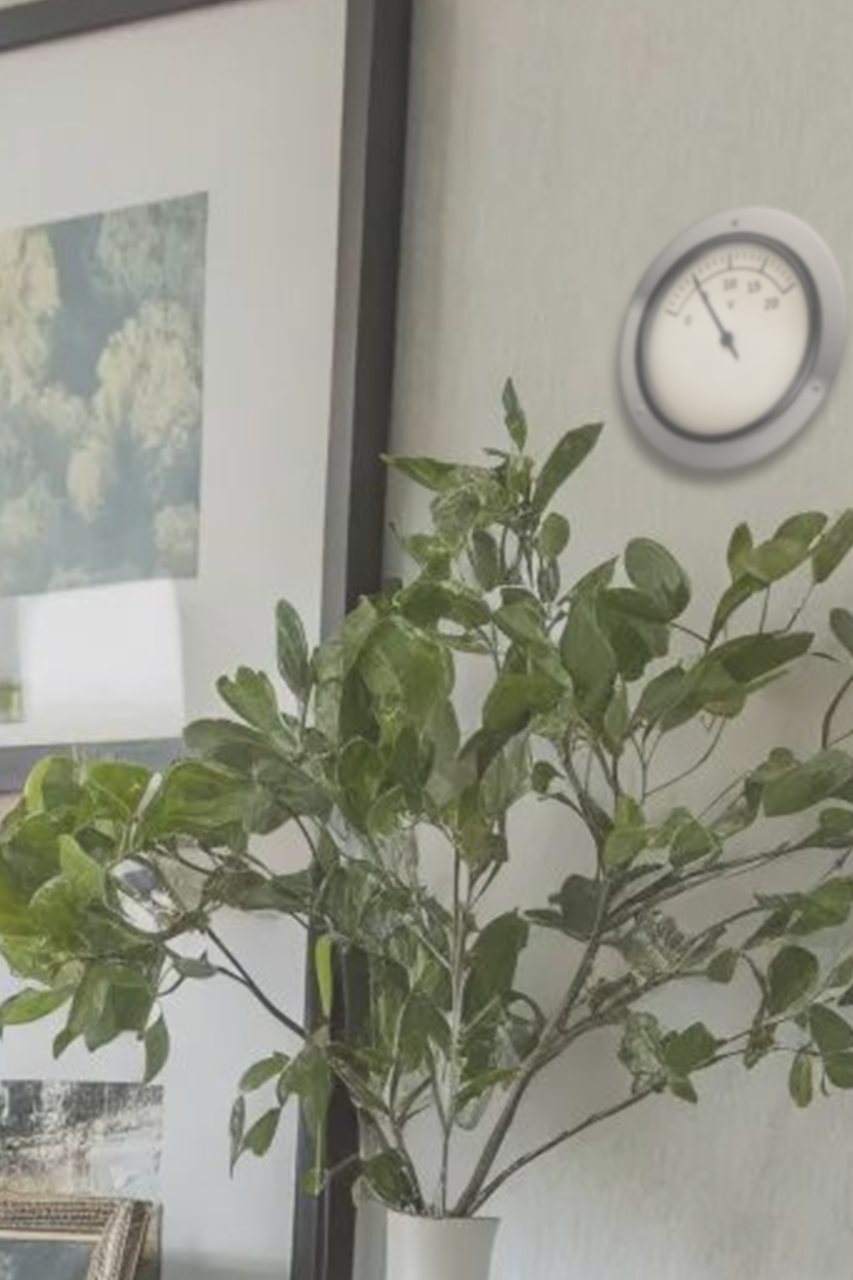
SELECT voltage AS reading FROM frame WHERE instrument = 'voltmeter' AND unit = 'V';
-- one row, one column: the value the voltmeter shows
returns 5 V
